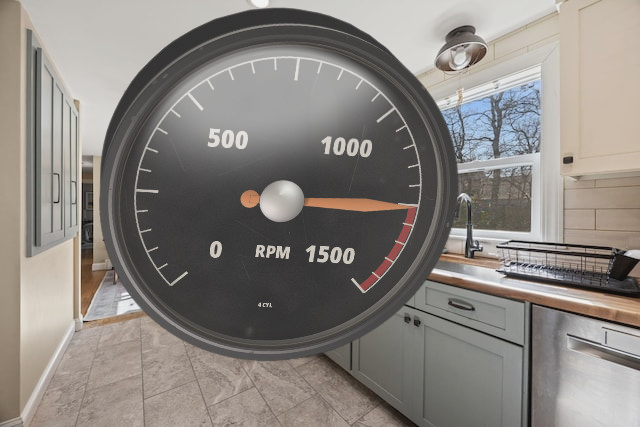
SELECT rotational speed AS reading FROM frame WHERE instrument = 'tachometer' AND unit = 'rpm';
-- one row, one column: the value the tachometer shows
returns 1250 rpm
